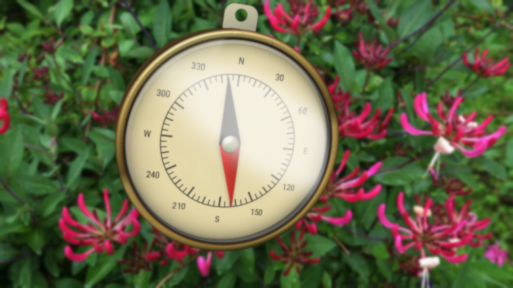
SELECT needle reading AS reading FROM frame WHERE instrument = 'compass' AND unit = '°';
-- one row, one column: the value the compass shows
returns 170 °
